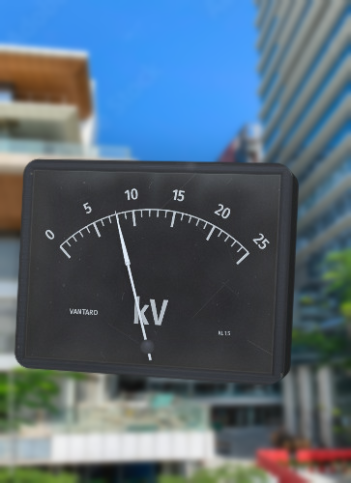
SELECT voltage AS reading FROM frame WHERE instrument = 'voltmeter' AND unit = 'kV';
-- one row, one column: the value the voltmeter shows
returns 8 kV
